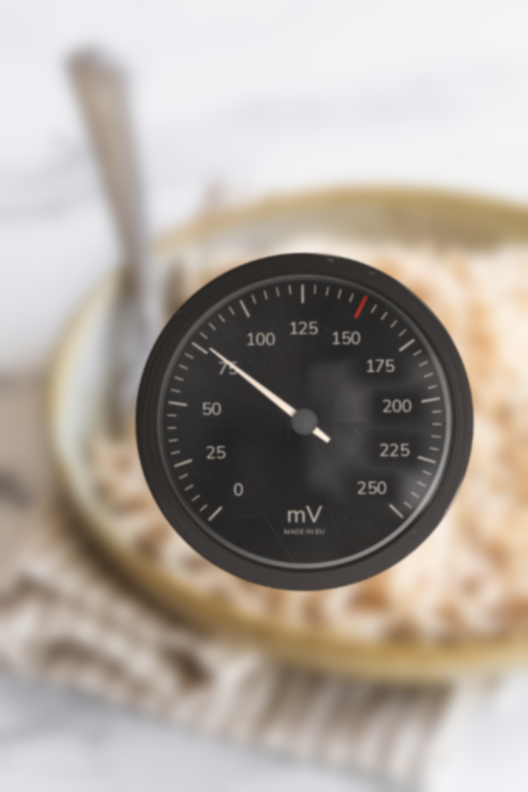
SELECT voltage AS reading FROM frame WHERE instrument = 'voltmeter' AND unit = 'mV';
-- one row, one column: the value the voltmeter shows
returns 77.5 mV
